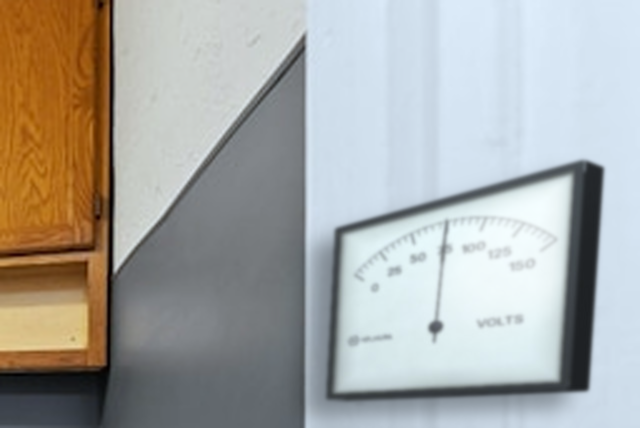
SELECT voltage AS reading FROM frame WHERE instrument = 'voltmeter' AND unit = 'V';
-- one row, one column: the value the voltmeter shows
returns 75 V
